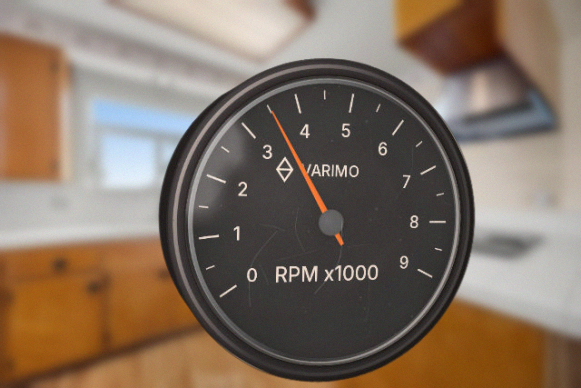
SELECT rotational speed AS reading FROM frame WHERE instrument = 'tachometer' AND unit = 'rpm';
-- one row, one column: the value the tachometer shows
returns 3500 rpm
